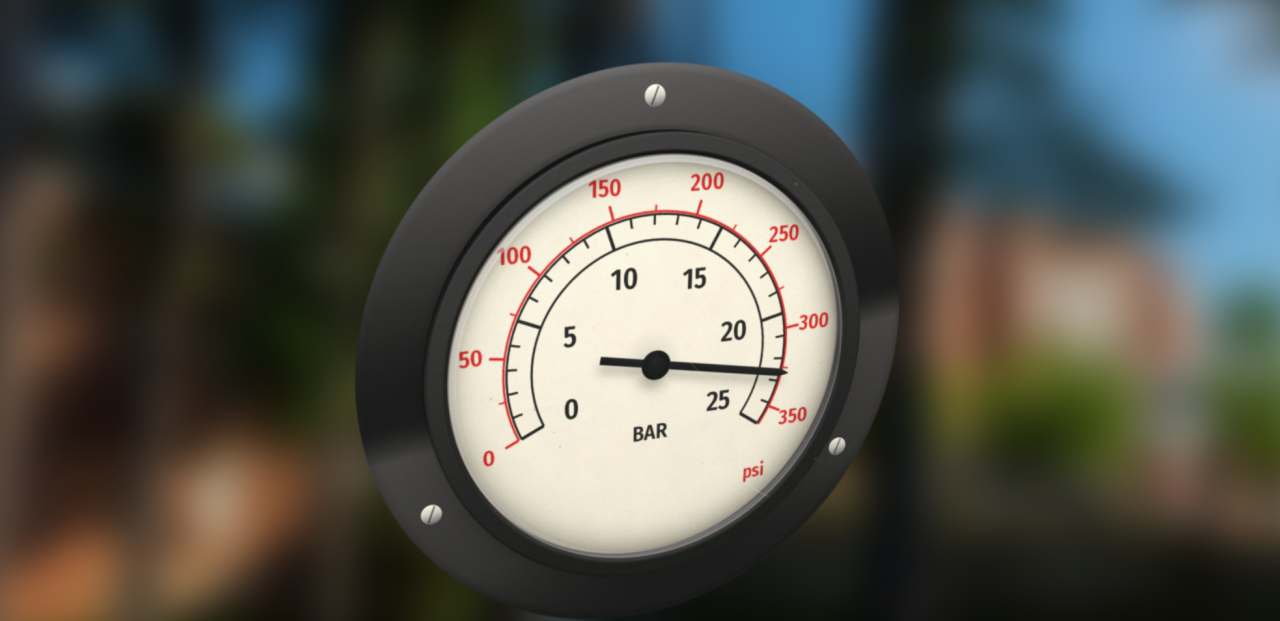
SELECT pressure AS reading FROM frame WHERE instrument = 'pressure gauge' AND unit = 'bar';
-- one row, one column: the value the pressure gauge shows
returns 22.5 bar
